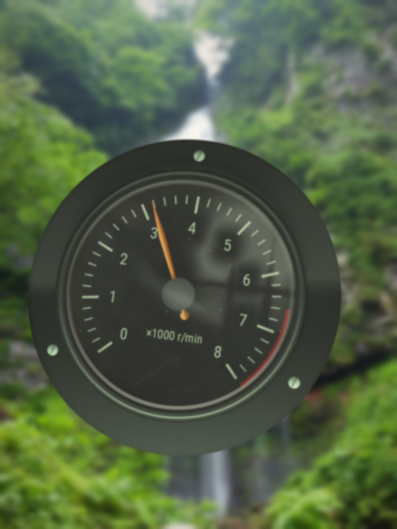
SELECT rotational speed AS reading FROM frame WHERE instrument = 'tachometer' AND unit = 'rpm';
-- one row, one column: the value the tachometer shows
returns 3200 rpm
